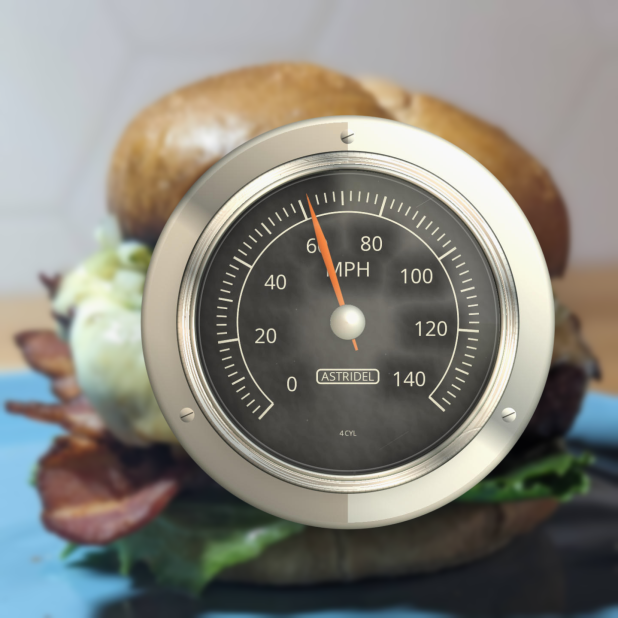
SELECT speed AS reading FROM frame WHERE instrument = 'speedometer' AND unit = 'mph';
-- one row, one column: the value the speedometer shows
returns 62 mph
